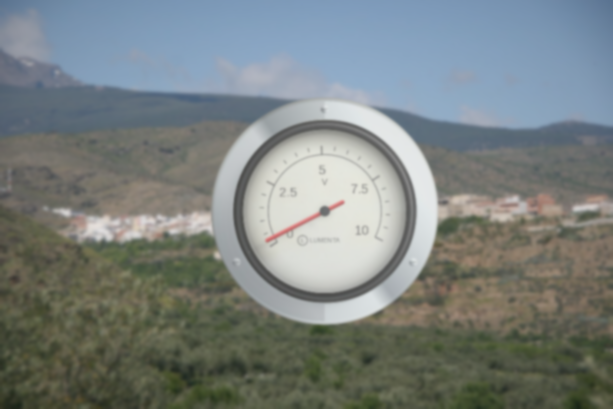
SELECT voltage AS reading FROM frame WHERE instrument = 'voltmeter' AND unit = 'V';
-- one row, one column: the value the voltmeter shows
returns 0.25 V
